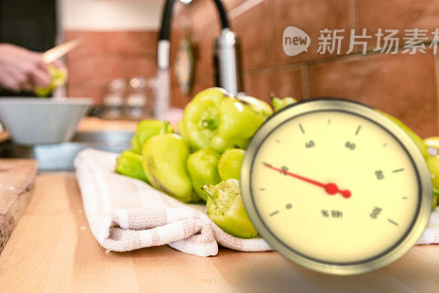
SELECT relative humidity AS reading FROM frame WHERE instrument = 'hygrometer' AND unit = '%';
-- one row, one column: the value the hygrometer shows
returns 20 %
